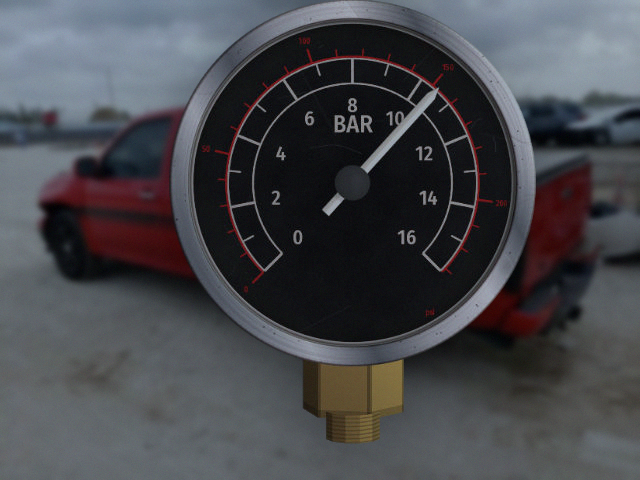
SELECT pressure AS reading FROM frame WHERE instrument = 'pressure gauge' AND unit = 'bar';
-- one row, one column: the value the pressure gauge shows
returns 10.5 bar
